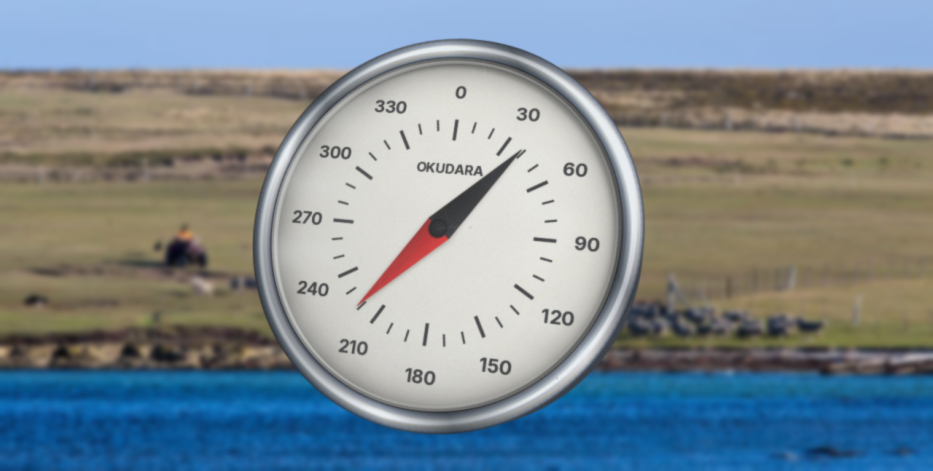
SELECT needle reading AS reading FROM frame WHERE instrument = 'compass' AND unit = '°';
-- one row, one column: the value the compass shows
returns 220 °
